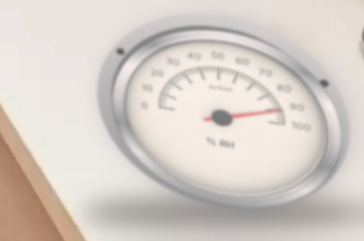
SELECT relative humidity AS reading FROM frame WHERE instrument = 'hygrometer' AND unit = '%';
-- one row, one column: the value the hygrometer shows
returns 90 %
